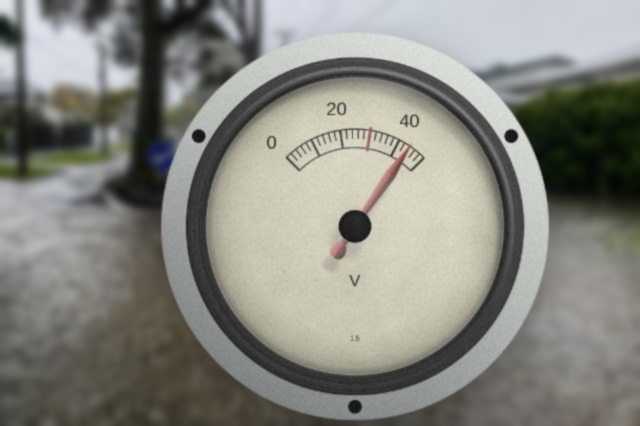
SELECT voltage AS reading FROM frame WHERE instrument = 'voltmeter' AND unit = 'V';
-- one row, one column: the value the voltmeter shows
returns 44 V
